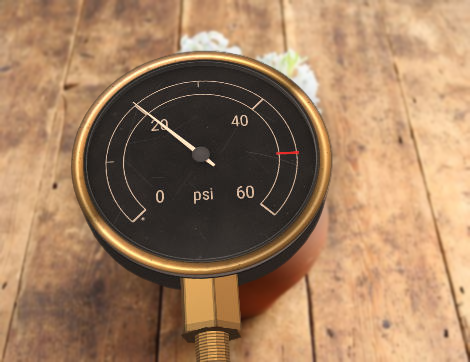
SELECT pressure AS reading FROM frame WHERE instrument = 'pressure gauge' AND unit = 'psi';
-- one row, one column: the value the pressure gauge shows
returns 20 psi
